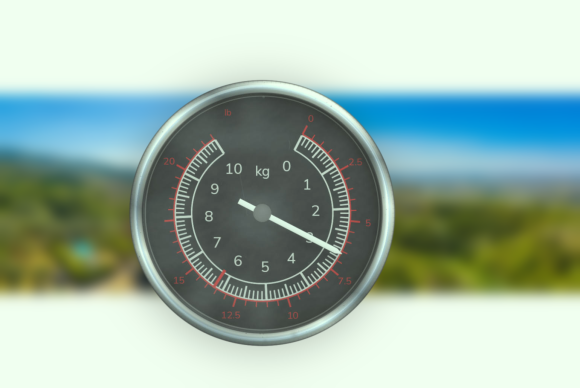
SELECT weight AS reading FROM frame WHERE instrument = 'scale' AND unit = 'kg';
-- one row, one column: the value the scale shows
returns 3 kg
